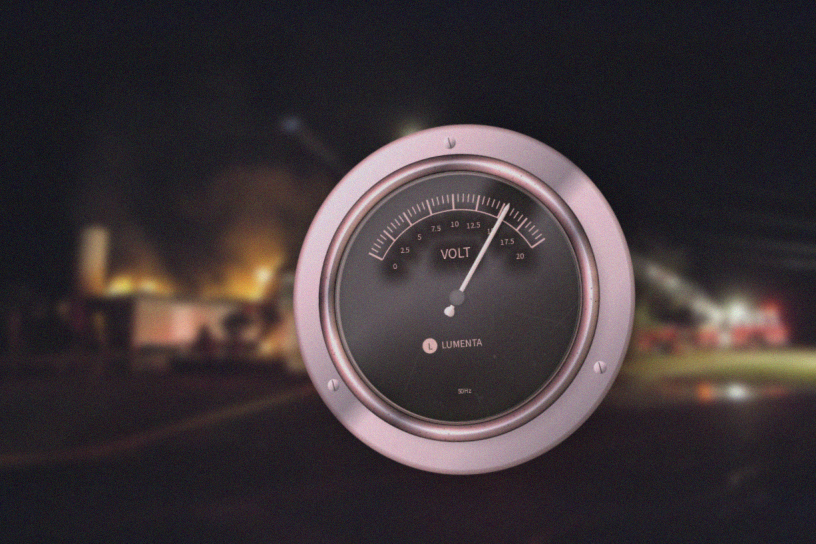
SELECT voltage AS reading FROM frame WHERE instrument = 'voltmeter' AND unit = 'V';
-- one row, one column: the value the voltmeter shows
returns 15.5 V
